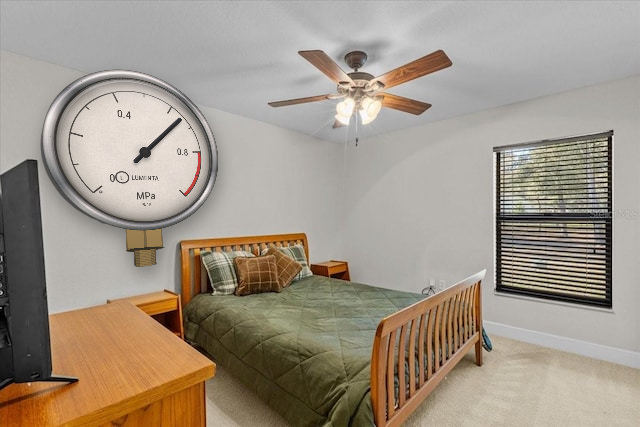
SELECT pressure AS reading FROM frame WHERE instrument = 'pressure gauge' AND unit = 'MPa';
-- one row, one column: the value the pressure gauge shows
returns 0.65 MPa
